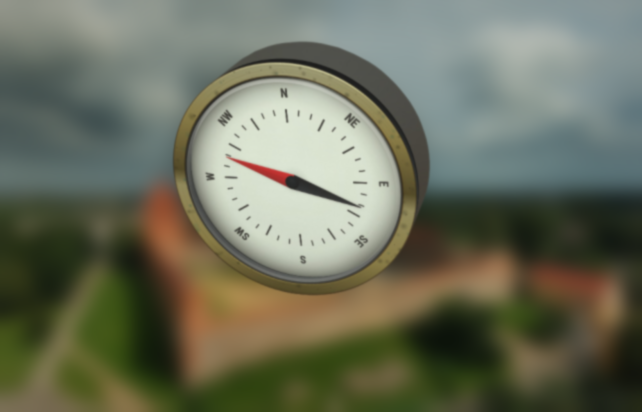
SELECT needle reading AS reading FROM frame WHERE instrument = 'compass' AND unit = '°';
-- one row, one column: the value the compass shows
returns 290 °
